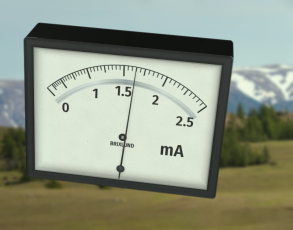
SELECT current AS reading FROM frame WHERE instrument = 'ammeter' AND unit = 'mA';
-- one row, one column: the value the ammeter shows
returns 1.65 mA
